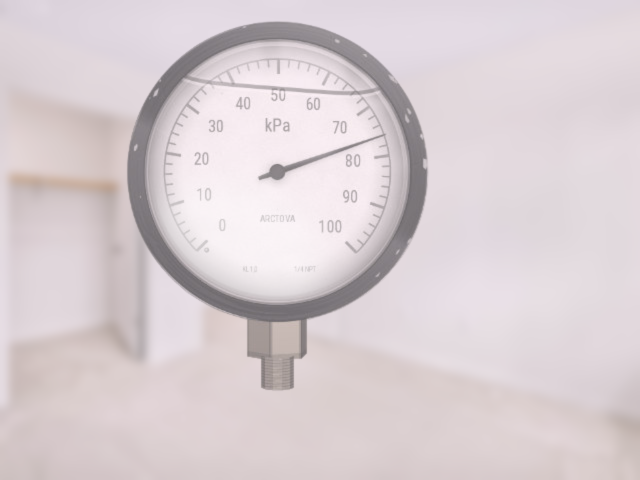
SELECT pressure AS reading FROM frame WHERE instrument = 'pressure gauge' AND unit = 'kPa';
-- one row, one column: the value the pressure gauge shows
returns 76 kPa
